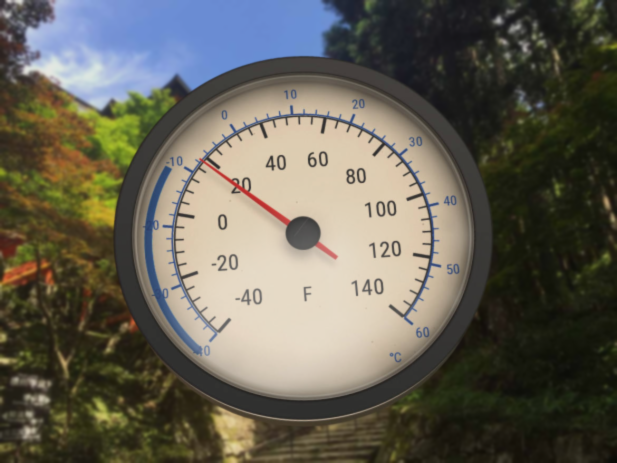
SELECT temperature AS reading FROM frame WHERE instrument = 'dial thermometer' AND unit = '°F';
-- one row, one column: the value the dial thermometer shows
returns 18 °F
